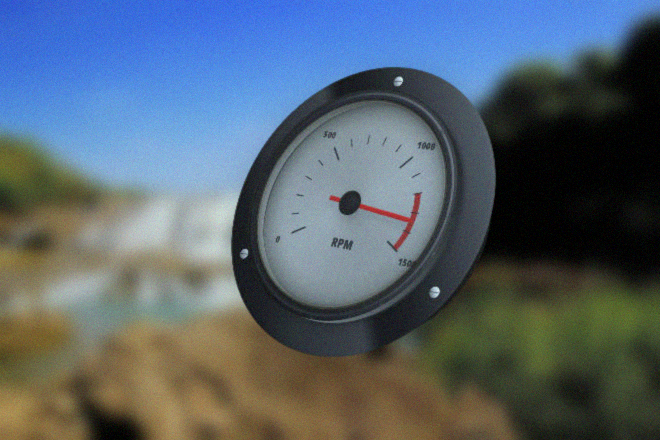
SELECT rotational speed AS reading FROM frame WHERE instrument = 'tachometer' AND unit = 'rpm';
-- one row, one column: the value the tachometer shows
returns 1350 rpm
